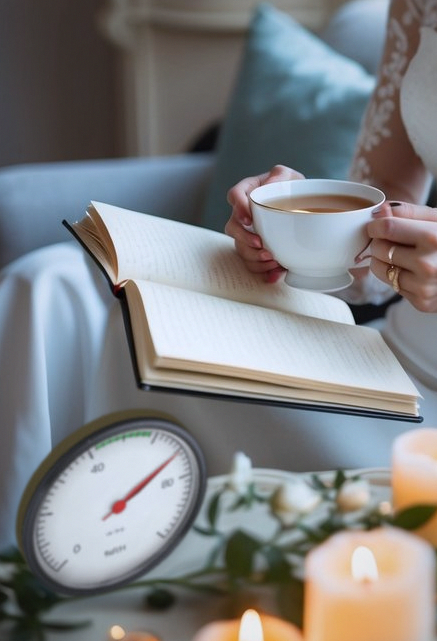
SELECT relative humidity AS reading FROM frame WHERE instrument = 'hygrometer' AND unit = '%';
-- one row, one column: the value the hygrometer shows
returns 70 %
